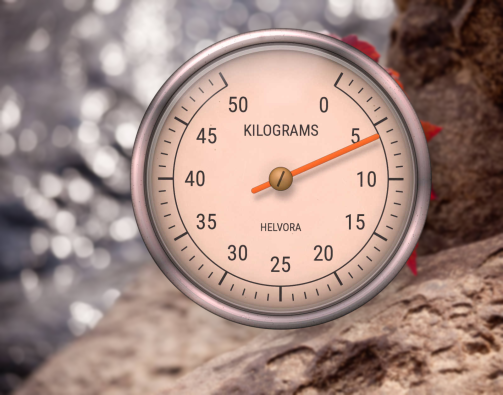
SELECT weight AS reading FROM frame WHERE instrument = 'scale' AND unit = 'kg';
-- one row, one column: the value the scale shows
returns 6 kg
